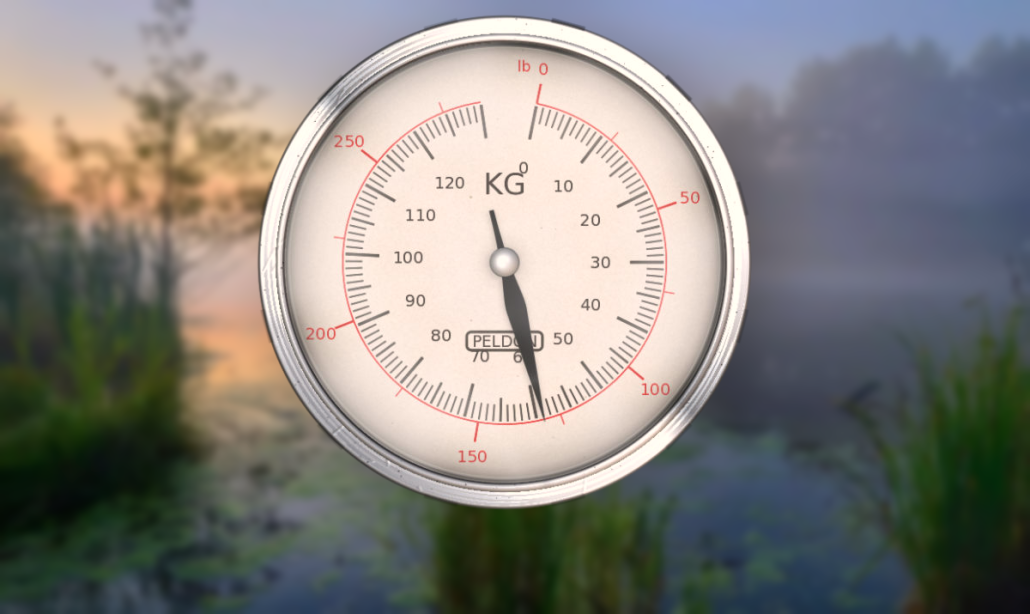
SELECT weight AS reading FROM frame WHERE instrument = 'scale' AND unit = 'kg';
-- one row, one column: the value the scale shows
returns 59 kg
